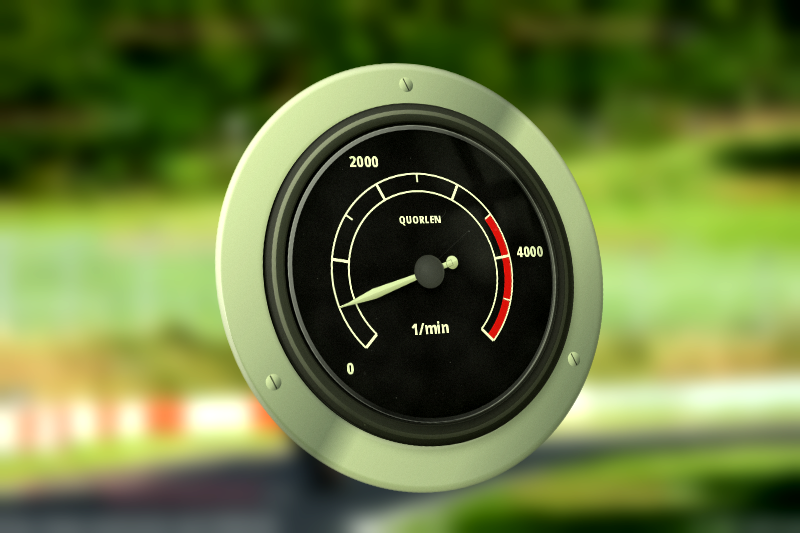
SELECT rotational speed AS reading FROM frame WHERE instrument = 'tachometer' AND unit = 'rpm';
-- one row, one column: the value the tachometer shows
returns 500 rpm
